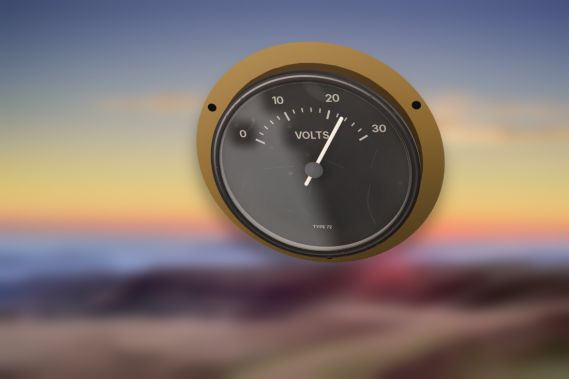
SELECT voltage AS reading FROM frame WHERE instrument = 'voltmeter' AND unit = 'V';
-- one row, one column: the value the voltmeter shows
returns 23 V
